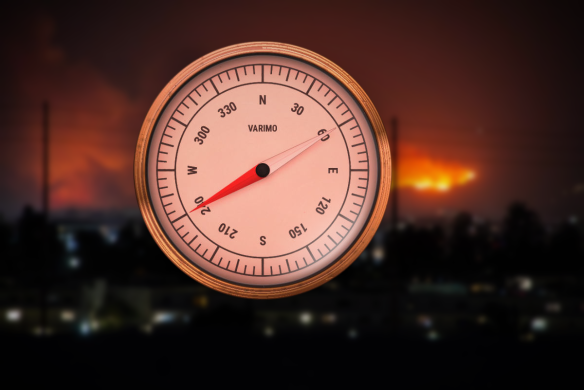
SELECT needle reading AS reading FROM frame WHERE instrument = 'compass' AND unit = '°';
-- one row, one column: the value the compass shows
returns 240 °
